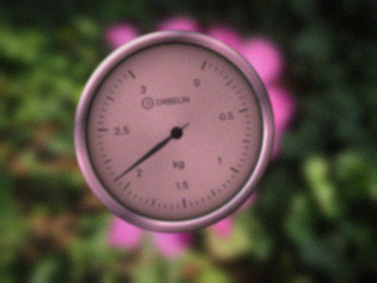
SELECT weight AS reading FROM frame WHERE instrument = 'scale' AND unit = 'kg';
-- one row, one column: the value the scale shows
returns 2.1 kg
